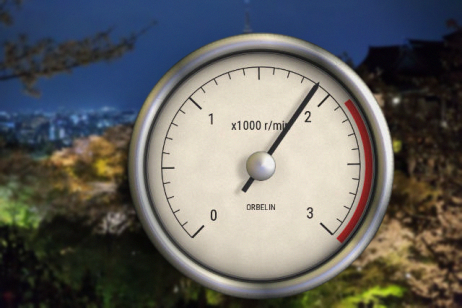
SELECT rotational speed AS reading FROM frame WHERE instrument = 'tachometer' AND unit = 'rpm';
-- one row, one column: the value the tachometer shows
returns 1900 rpm
